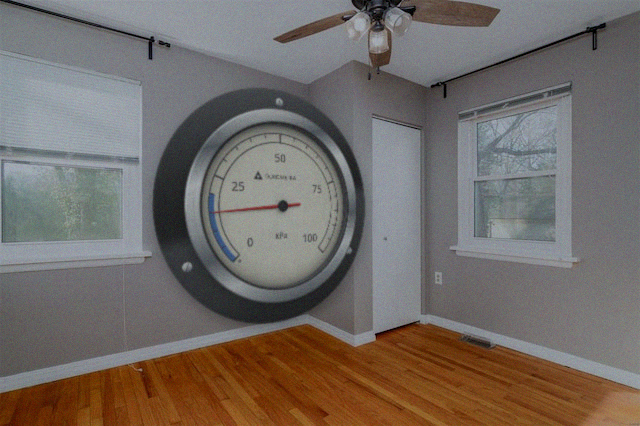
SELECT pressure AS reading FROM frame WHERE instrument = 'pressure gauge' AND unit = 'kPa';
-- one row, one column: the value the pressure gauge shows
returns 15 kPa
